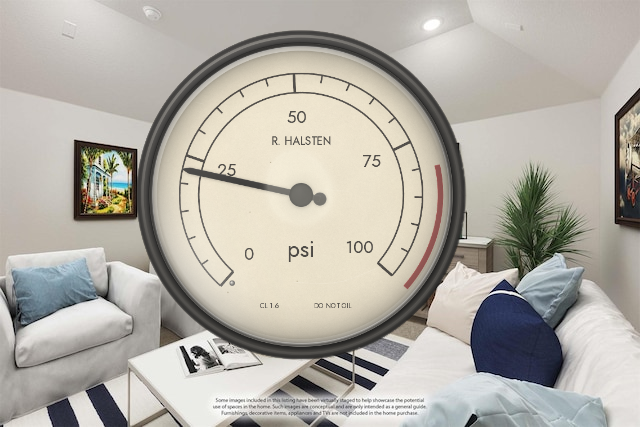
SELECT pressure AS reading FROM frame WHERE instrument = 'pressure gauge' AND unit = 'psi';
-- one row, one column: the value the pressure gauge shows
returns 22.5 psi
